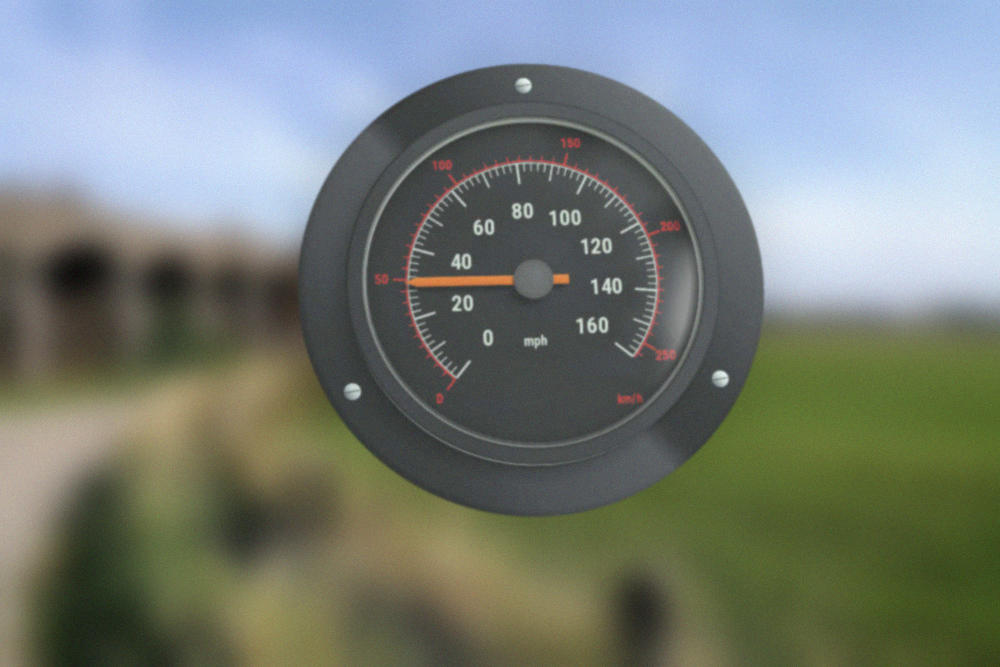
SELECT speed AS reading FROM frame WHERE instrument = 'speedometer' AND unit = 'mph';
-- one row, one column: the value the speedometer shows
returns 30 mph
